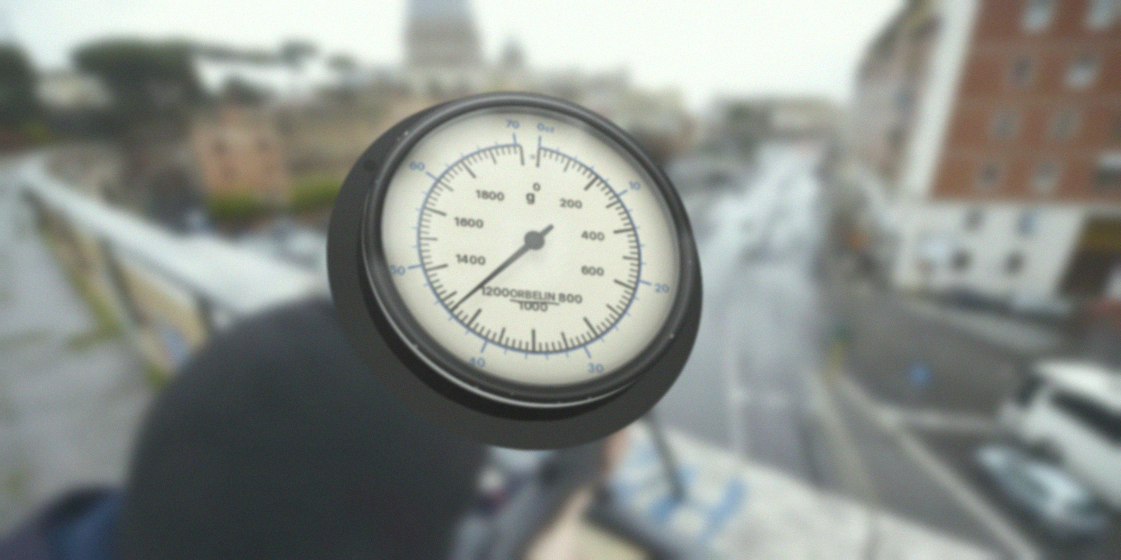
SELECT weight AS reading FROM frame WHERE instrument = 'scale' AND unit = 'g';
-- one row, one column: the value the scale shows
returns 1260 g
